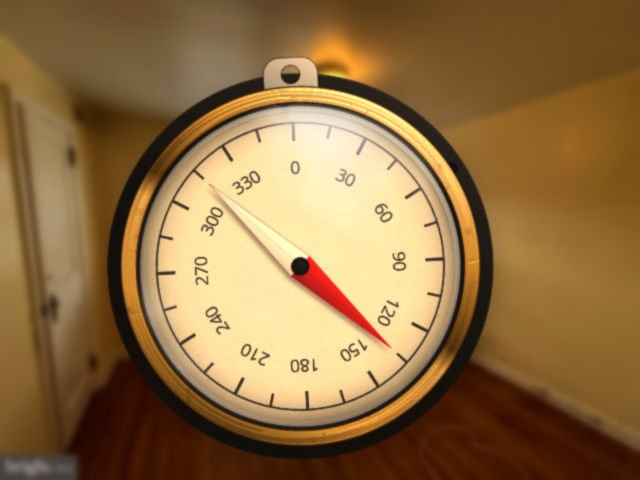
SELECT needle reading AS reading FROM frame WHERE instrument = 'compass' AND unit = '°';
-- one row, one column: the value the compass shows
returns 135 °
